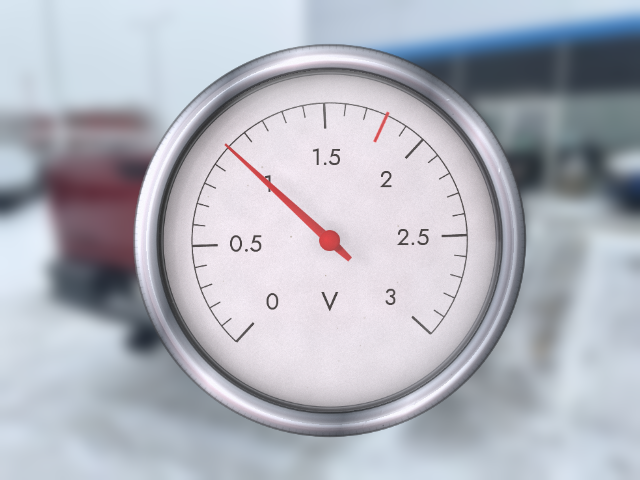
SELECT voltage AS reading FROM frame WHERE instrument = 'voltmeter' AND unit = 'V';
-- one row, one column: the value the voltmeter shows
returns 1 V
